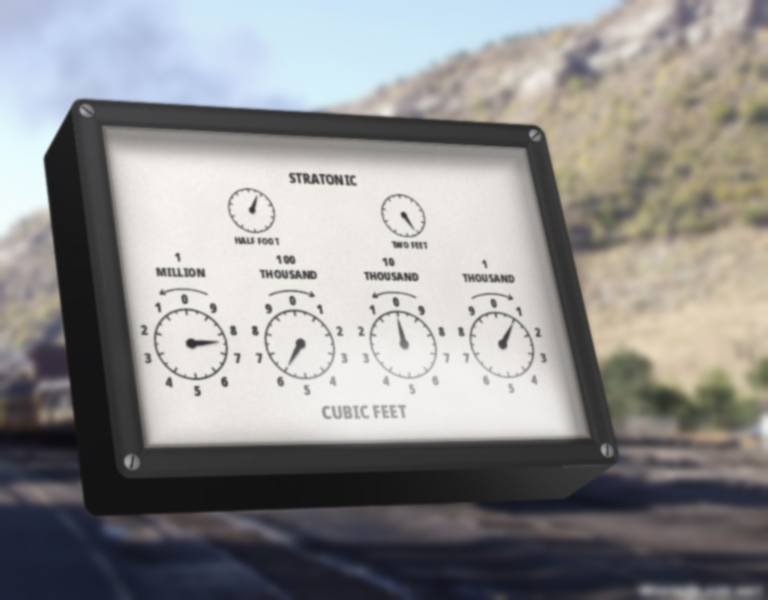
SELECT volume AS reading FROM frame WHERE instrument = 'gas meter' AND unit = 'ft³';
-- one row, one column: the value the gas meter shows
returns 760100 ft³
